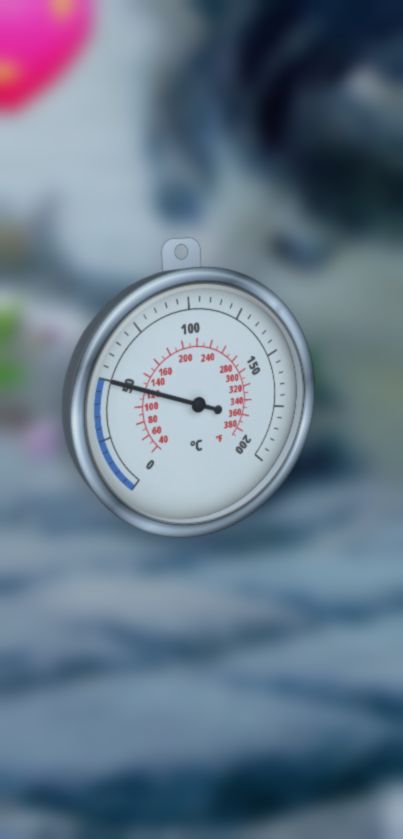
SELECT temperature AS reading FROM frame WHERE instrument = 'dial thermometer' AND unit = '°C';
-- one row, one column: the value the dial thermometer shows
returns 50 °C
